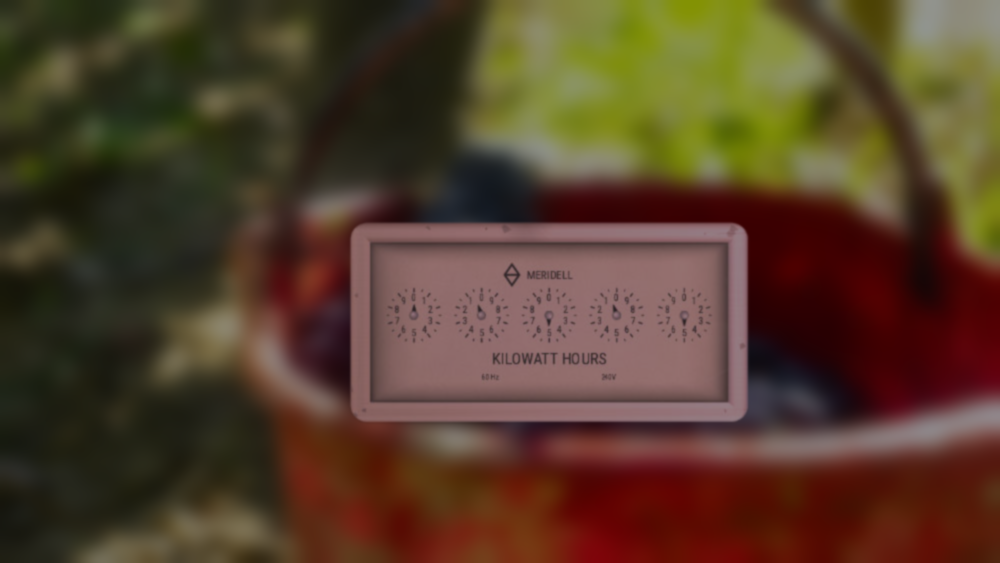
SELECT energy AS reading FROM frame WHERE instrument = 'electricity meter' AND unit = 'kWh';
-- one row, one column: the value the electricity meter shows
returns 505 kWh
